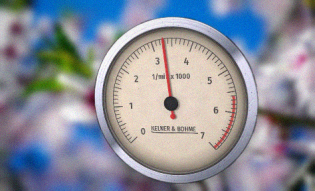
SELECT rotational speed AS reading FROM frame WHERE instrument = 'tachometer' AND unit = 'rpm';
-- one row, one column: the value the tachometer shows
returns 3300 rpm
